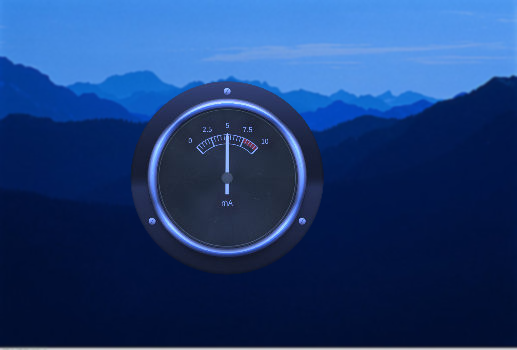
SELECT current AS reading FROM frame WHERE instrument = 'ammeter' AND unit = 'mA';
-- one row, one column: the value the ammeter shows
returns 5 mA
